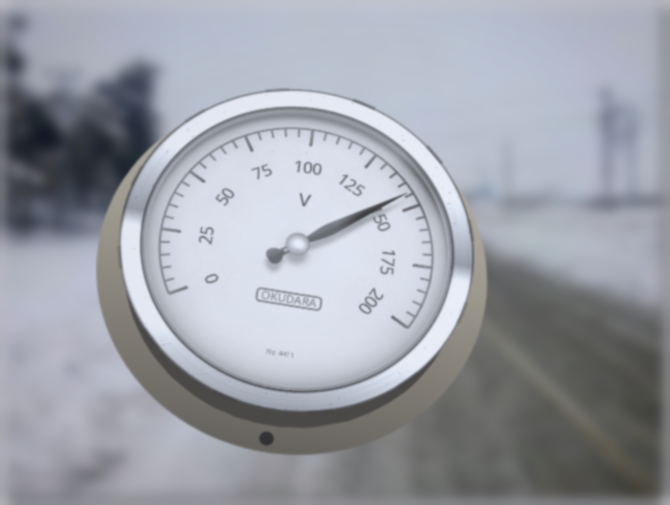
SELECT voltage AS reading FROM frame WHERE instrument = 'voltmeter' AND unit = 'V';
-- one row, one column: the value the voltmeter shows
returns 145 V
